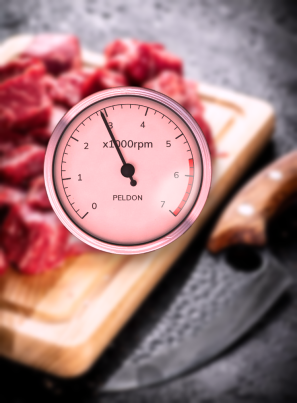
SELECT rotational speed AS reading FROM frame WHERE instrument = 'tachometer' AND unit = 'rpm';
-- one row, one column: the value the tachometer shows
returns 2900 rpm
